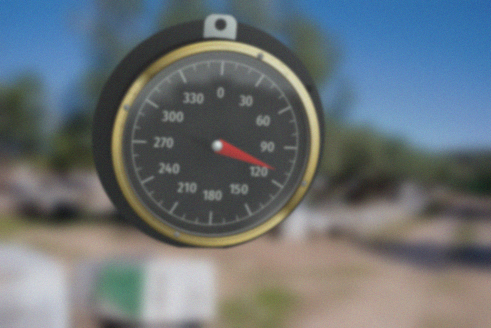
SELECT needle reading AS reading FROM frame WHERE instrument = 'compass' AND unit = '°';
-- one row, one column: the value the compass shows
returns 110 °
